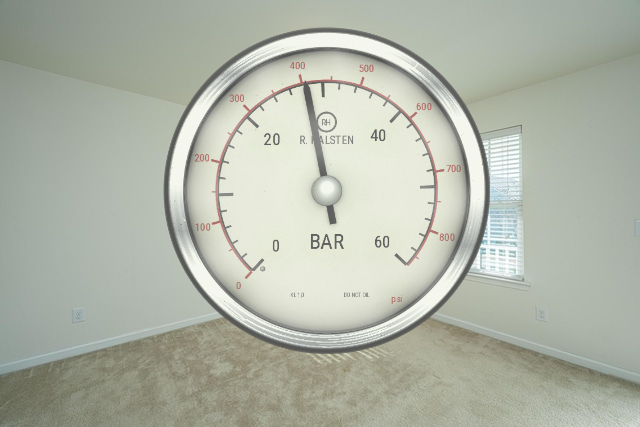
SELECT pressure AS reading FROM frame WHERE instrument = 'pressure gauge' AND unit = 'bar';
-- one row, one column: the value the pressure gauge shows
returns 28 bar
